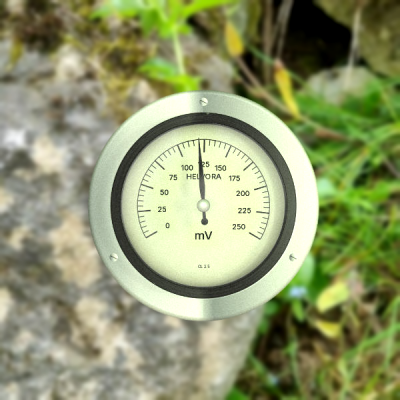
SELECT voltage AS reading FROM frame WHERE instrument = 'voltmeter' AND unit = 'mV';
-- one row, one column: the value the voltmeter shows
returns 120 mV
